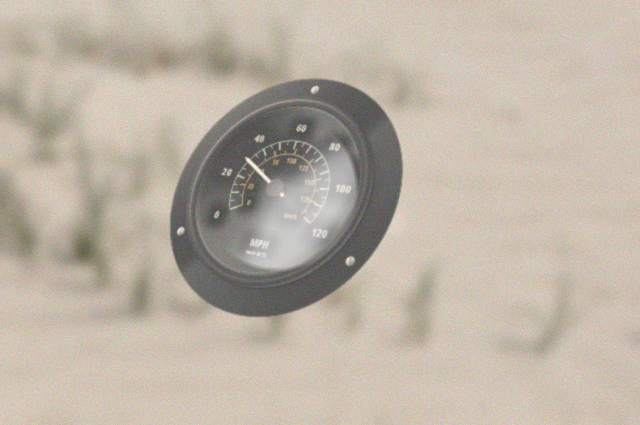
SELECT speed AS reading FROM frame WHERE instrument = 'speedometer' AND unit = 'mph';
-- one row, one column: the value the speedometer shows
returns 30 mph
